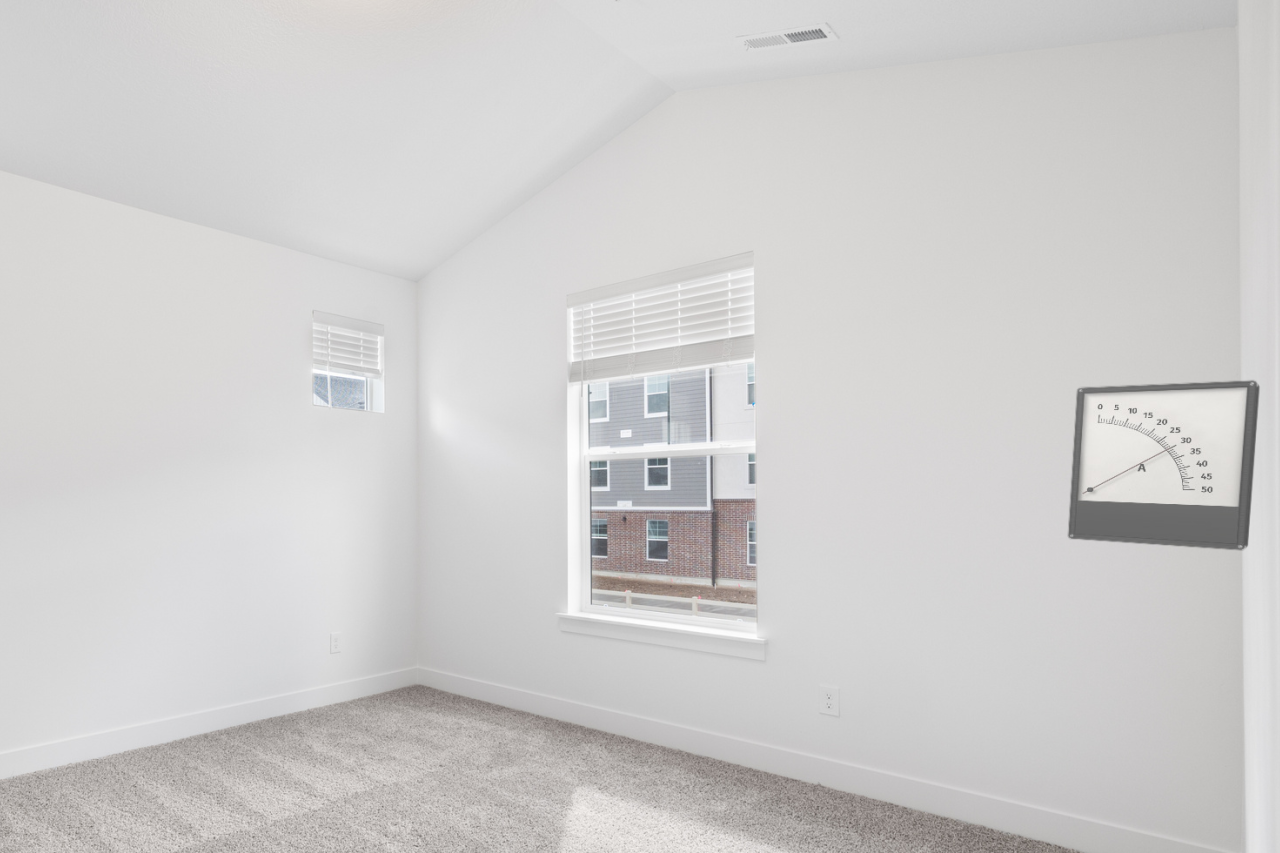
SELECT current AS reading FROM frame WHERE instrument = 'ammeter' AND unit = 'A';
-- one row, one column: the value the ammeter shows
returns 30 A
